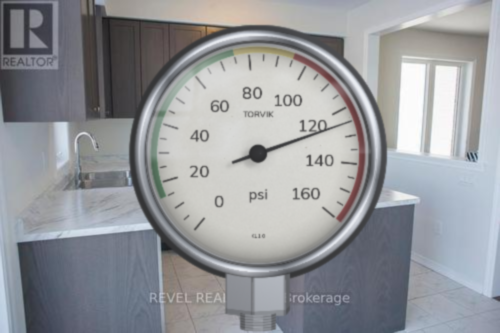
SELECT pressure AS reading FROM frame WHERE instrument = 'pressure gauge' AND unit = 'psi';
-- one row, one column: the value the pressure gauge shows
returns 125 psi
